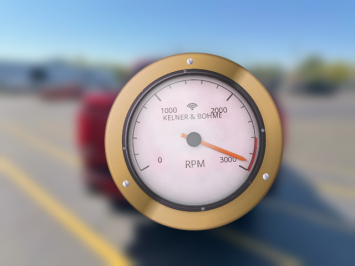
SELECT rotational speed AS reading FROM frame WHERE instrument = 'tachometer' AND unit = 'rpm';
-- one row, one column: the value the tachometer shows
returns 2900 rpm
